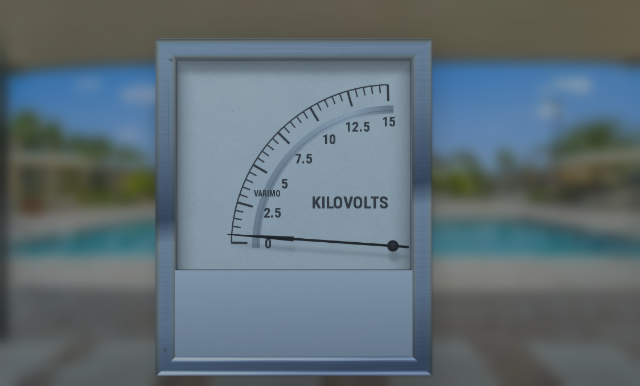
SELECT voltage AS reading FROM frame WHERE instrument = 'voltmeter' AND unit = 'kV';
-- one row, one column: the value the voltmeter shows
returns 0.5 kV
